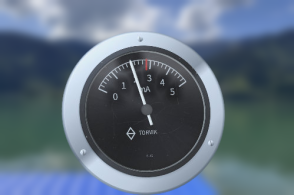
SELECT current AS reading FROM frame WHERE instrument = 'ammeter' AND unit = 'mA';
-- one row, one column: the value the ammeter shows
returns 2 mA
